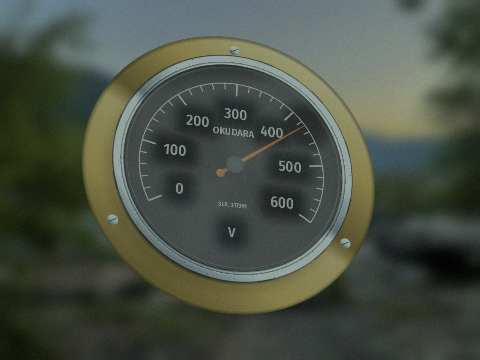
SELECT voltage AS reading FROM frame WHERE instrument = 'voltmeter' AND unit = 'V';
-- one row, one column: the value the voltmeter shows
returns 430 V
